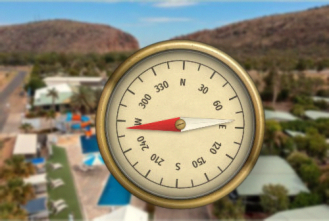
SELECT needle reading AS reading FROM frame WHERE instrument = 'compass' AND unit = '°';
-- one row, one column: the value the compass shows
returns 262.5 °
